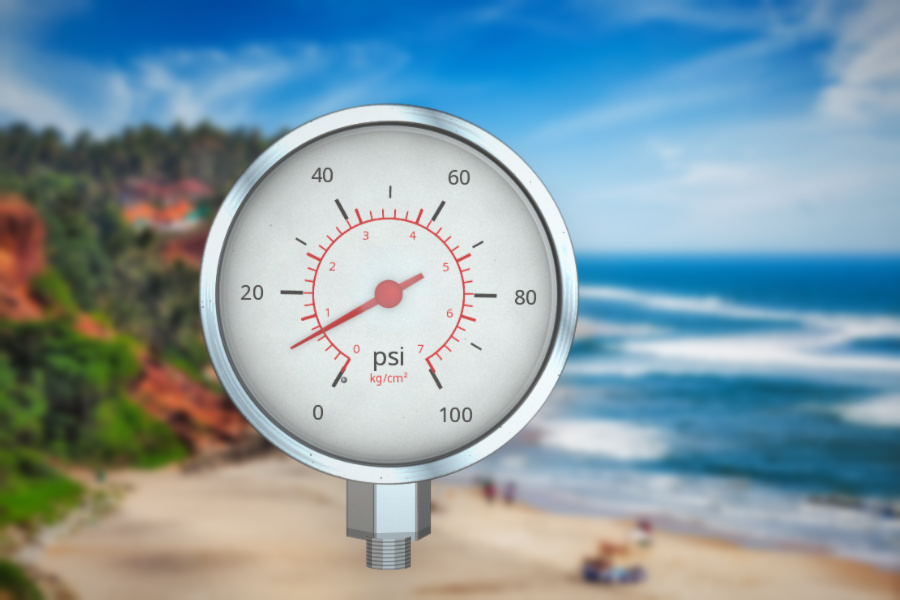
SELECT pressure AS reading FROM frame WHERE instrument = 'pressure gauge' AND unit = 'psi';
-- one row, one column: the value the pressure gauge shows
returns 10 psi
